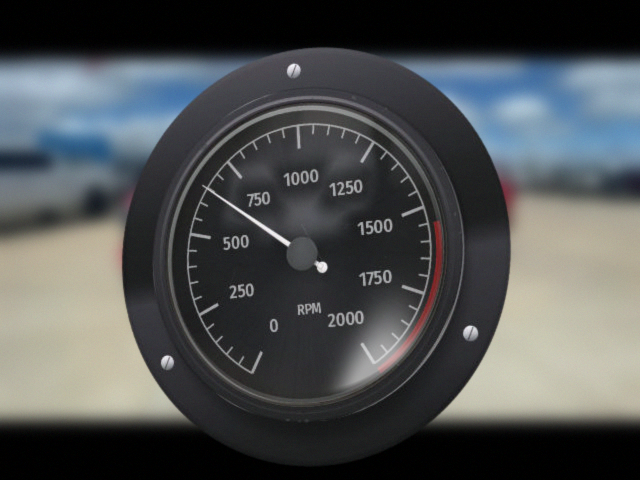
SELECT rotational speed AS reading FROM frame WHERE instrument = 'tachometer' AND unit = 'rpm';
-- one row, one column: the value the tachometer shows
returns 650 rpm
